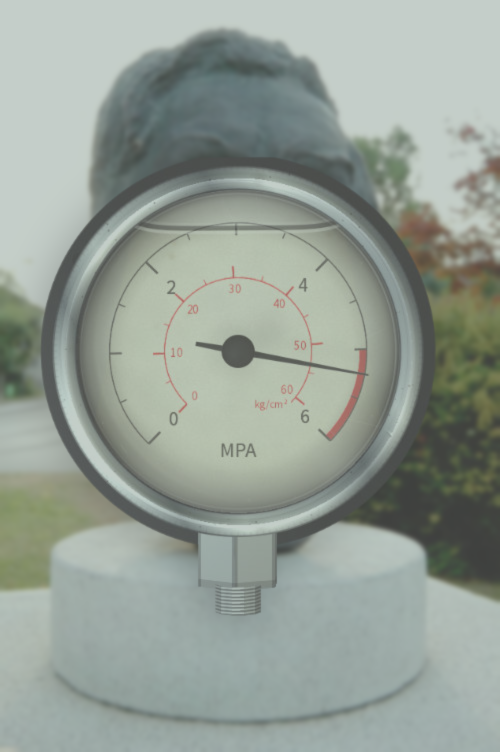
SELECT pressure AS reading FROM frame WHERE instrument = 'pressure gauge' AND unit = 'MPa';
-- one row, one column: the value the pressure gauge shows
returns 5.25 MPa
